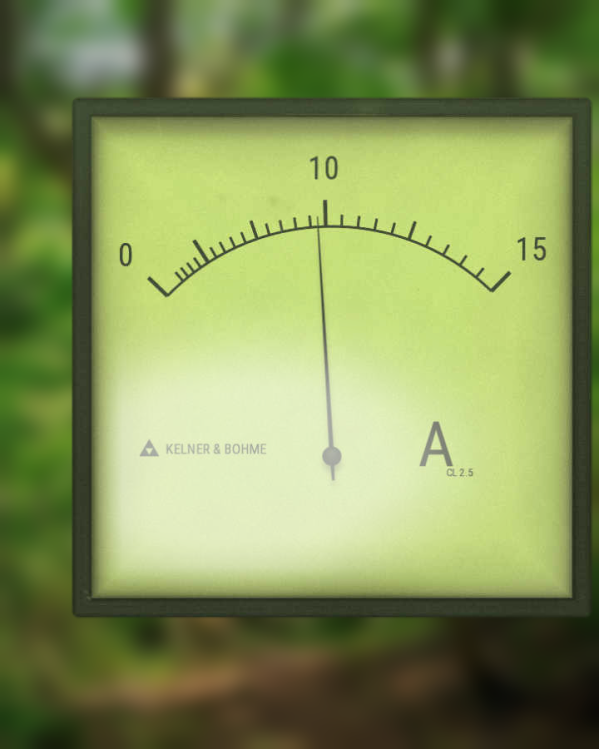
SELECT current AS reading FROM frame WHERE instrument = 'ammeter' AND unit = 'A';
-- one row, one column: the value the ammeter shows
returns 9.75 A
